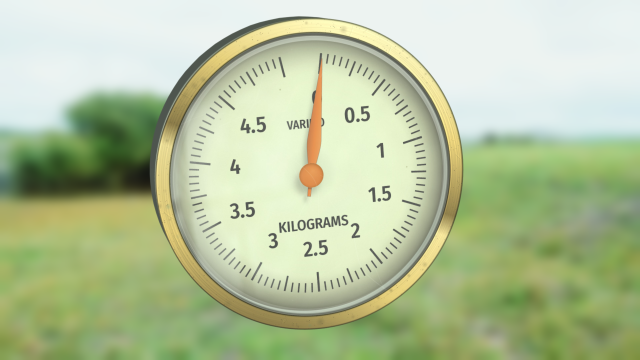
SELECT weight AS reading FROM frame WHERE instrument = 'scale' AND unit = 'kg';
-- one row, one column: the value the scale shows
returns 0 kg
